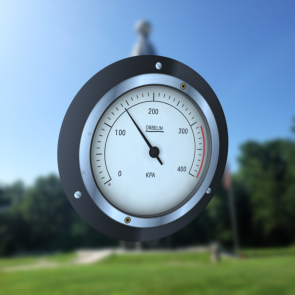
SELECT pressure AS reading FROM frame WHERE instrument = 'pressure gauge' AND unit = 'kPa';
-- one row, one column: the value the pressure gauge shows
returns 140 kPa
